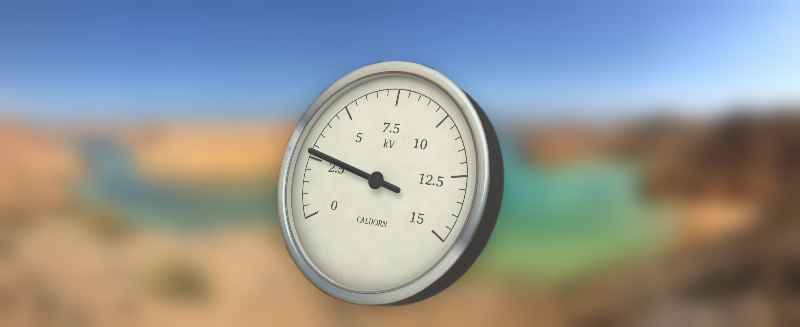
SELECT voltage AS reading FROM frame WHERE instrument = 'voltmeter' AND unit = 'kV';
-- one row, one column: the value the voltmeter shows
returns 2.75 kV
